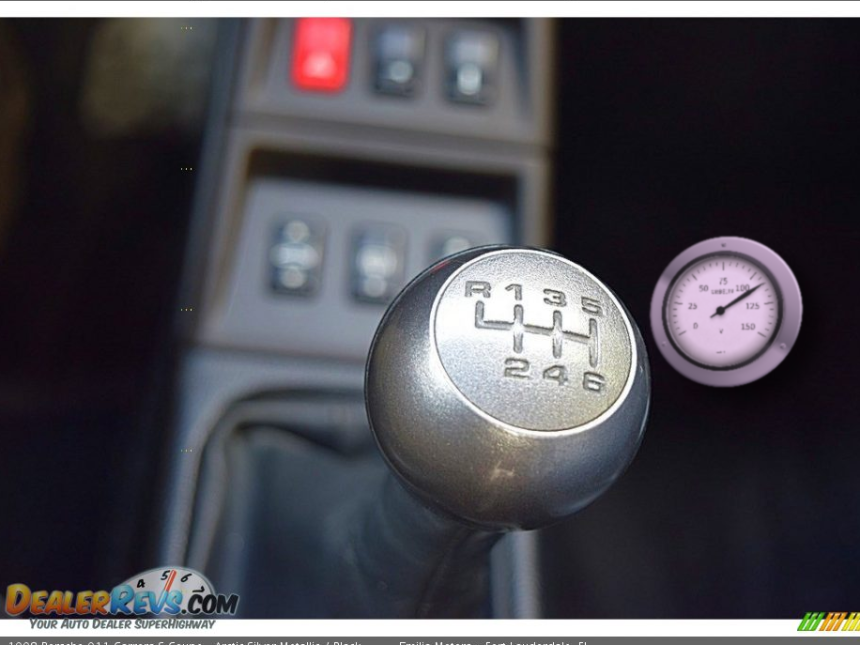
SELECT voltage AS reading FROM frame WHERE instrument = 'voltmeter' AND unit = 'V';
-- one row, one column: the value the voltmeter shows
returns 110 V
